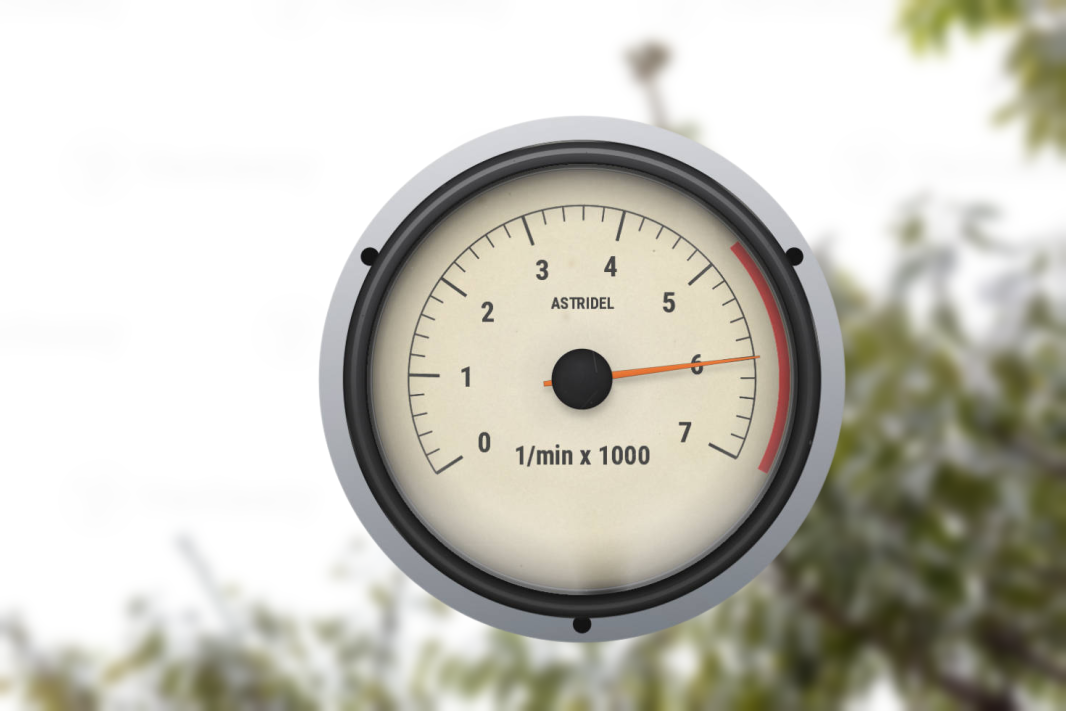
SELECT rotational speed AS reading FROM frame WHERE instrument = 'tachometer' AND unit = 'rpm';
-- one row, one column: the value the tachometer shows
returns 6000 rpm
